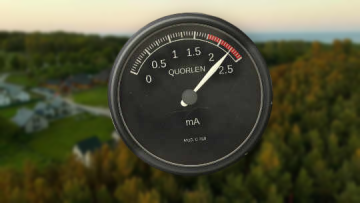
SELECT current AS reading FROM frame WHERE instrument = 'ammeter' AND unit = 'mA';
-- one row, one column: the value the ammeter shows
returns 2.25 mA
